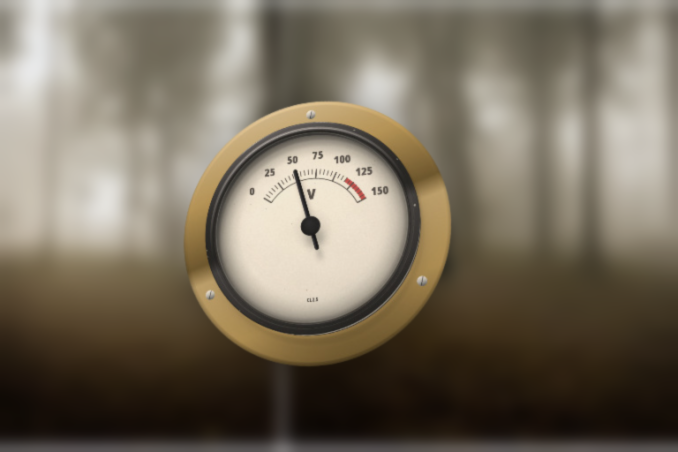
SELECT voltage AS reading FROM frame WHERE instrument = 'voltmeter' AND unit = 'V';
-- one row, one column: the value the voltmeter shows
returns 50 V
